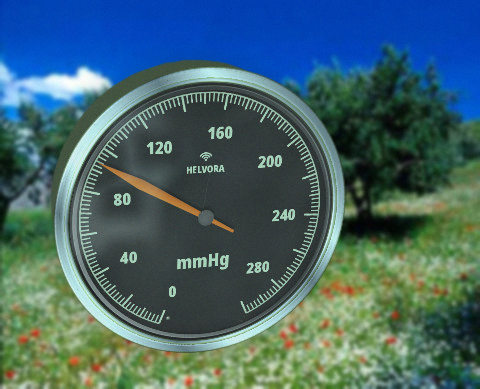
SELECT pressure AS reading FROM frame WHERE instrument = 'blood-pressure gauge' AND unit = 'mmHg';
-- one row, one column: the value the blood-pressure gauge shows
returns 94 mmHg
